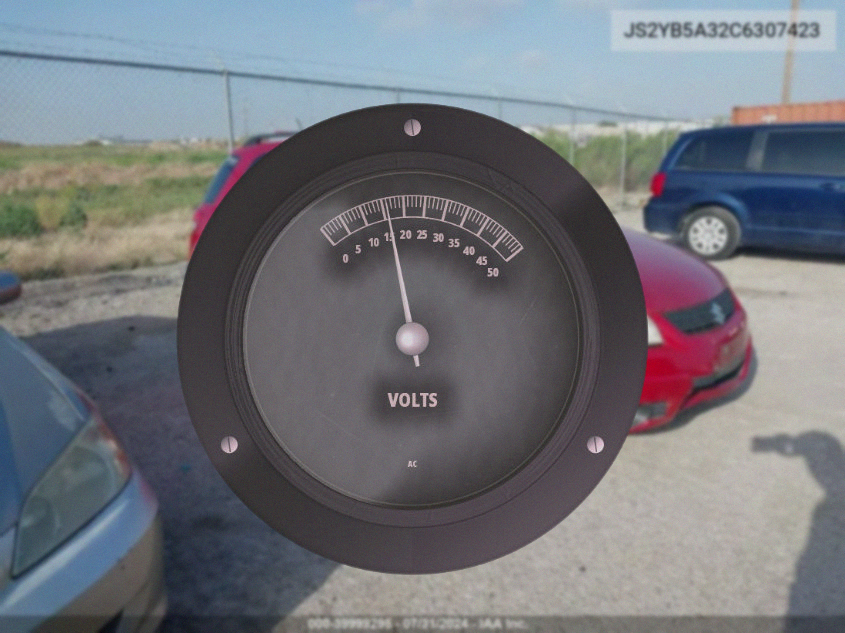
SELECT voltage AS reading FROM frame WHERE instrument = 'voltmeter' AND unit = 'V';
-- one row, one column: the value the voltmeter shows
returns 16 V
